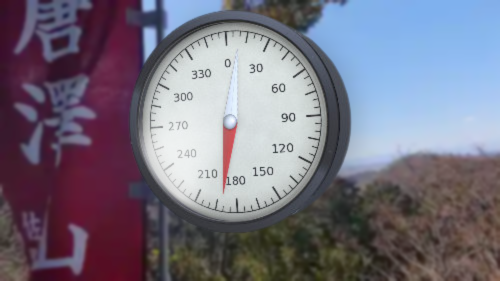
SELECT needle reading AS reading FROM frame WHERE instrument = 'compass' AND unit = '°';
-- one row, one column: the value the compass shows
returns 190 °
